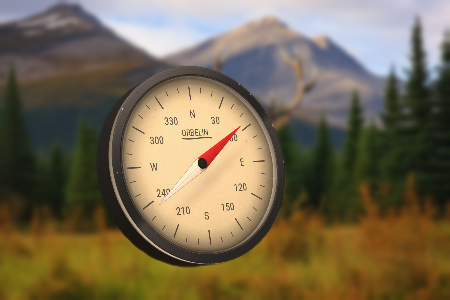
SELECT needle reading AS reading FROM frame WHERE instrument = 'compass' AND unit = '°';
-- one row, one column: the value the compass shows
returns 55 °
